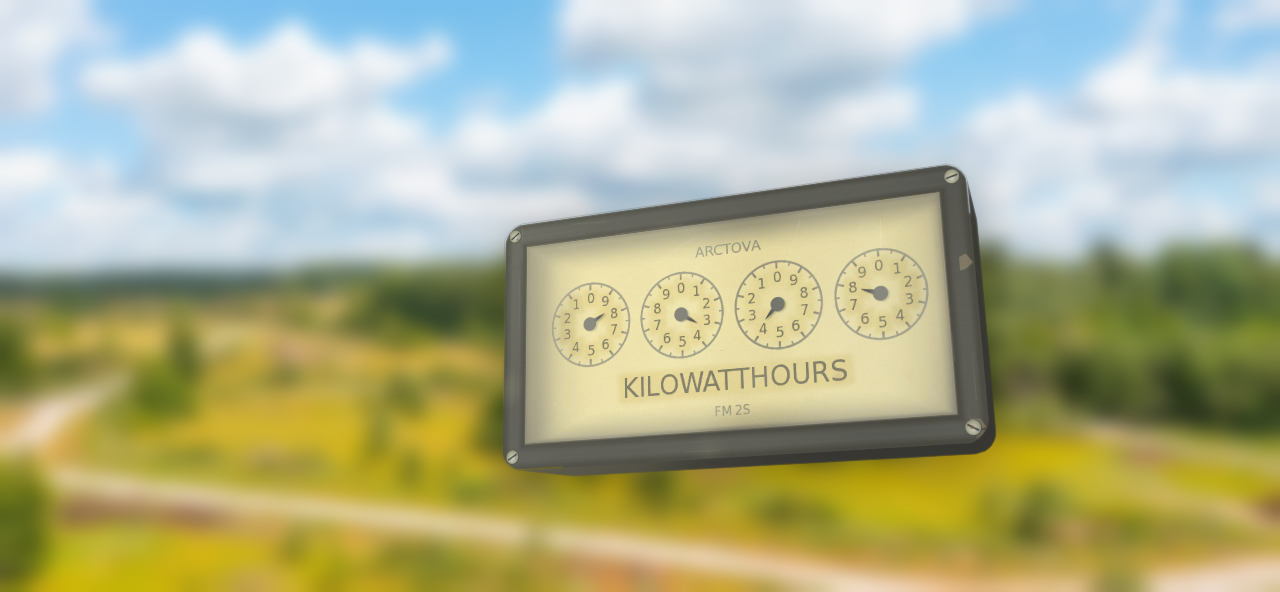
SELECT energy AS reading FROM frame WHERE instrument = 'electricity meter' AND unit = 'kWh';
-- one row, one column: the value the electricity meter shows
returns 8338 kWh
